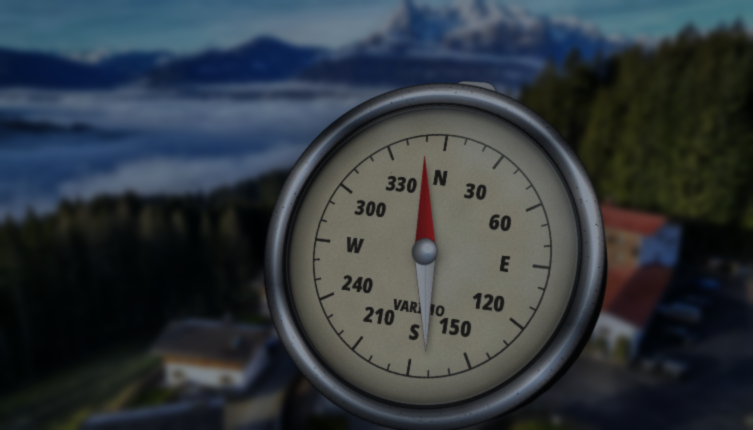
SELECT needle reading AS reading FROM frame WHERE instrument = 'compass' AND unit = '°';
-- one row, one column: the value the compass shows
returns 350 °
